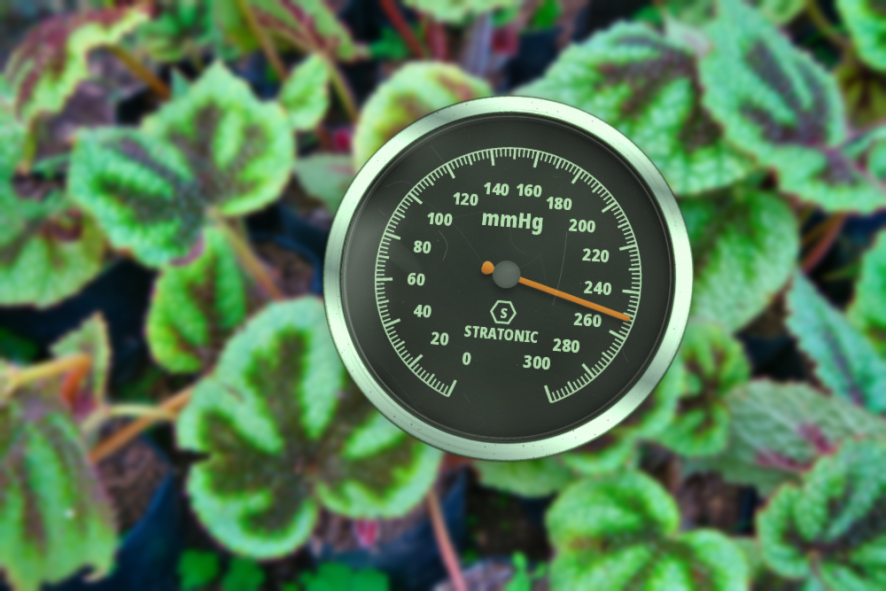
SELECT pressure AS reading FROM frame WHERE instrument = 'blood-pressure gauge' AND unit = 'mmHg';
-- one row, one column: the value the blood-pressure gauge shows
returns 252 mmHg
